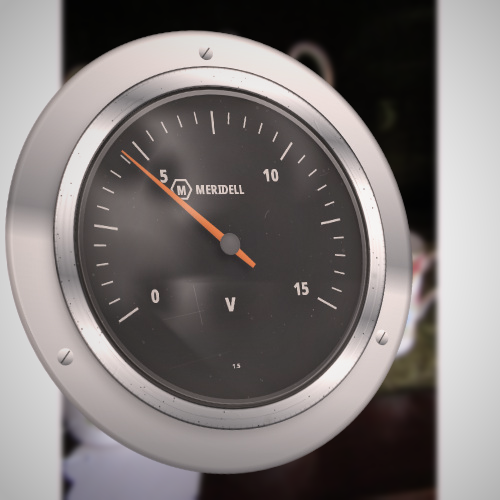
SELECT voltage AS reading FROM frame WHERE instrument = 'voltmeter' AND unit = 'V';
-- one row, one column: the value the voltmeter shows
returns 4.5 V
